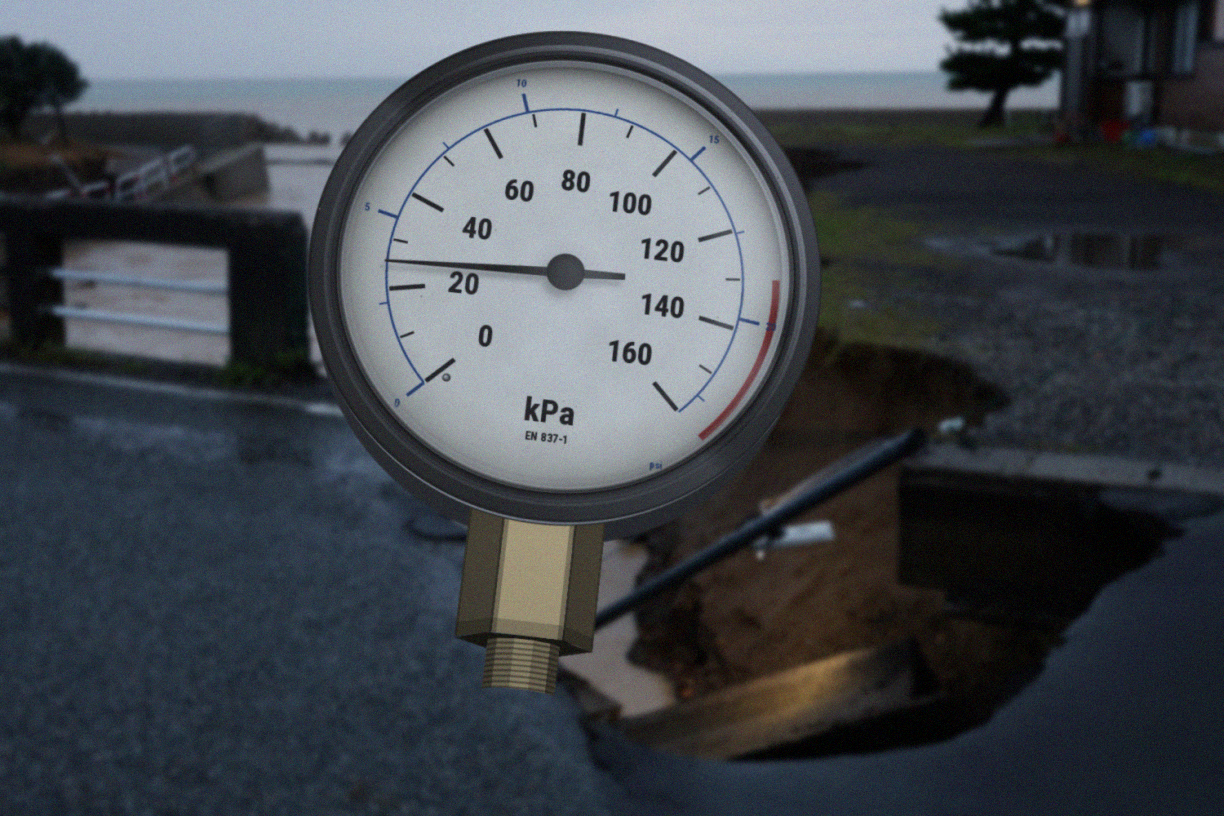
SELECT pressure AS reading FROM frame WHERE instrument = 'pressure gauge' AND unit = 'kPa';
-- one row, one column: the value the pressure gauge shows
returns 25 kPa
